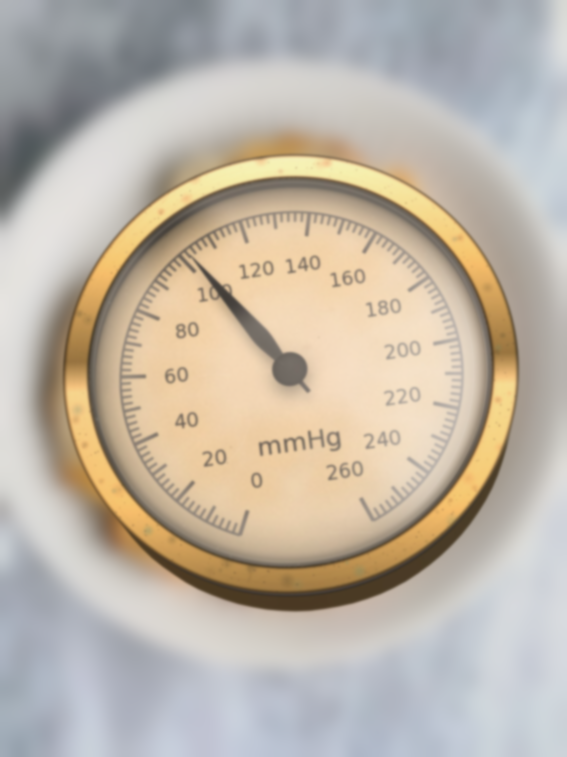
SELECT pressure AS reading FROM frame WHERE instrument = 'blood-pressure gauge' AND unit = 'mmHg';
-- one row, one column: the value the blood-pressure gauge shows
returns 102 mmHg
